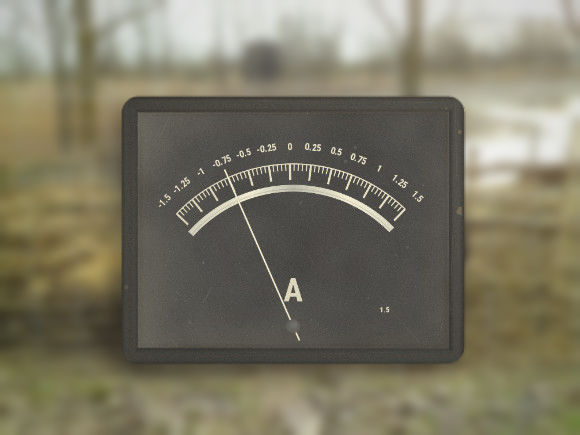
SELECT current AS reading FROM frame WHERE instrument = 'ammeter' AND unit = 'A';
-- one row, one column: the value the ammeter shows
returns -0.75 A
